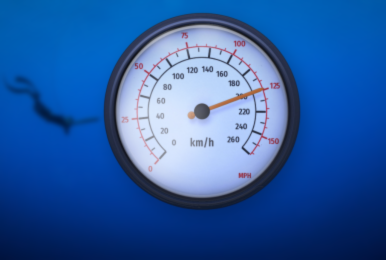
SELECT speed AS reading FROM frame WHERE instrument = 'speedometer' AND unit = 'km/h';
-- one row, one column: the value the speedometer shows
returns 200 km/h
